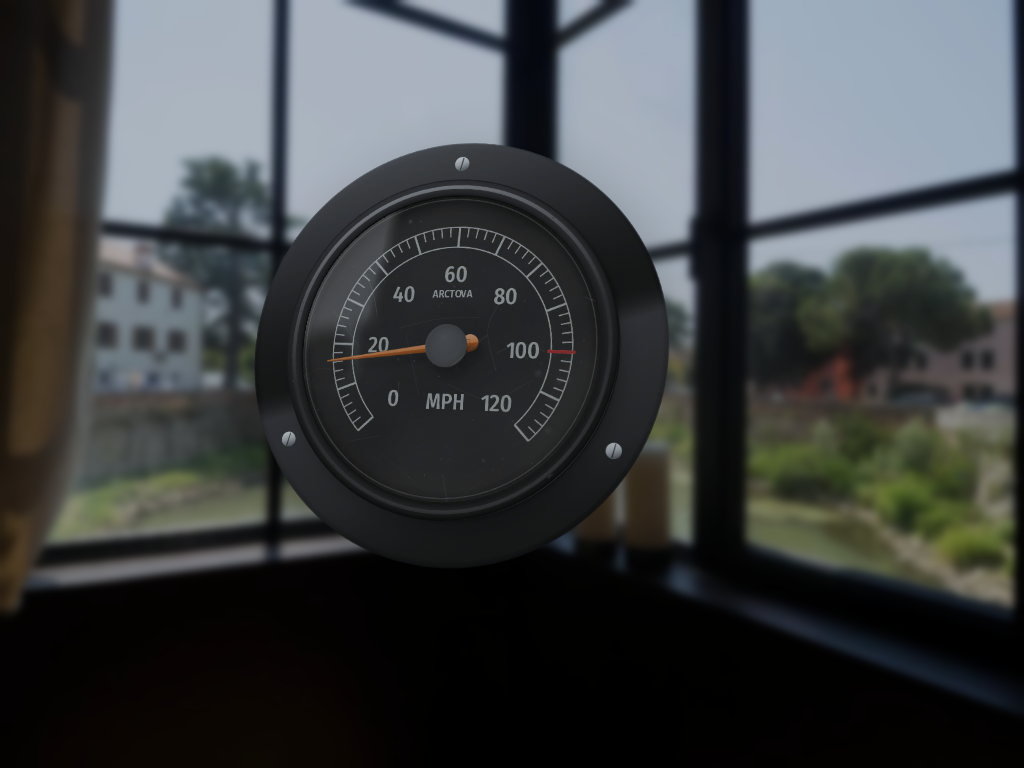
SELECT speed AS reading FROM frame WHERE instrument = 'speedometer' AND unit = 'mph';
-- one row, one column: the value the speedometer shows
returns 16 mph
